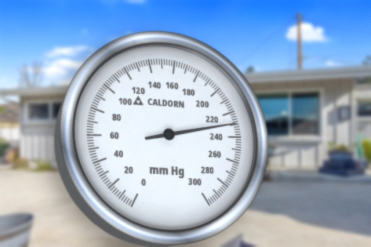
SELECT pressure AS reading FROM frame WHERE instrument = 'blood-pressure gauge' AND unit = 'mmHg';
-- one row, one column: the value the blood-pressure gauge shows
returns 230 mmHg
